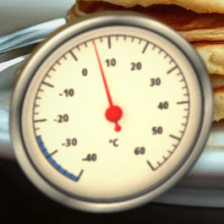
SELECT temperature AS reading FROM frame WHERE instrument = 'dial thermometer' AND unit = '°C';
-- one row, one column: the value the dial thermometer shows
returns 6 °C
